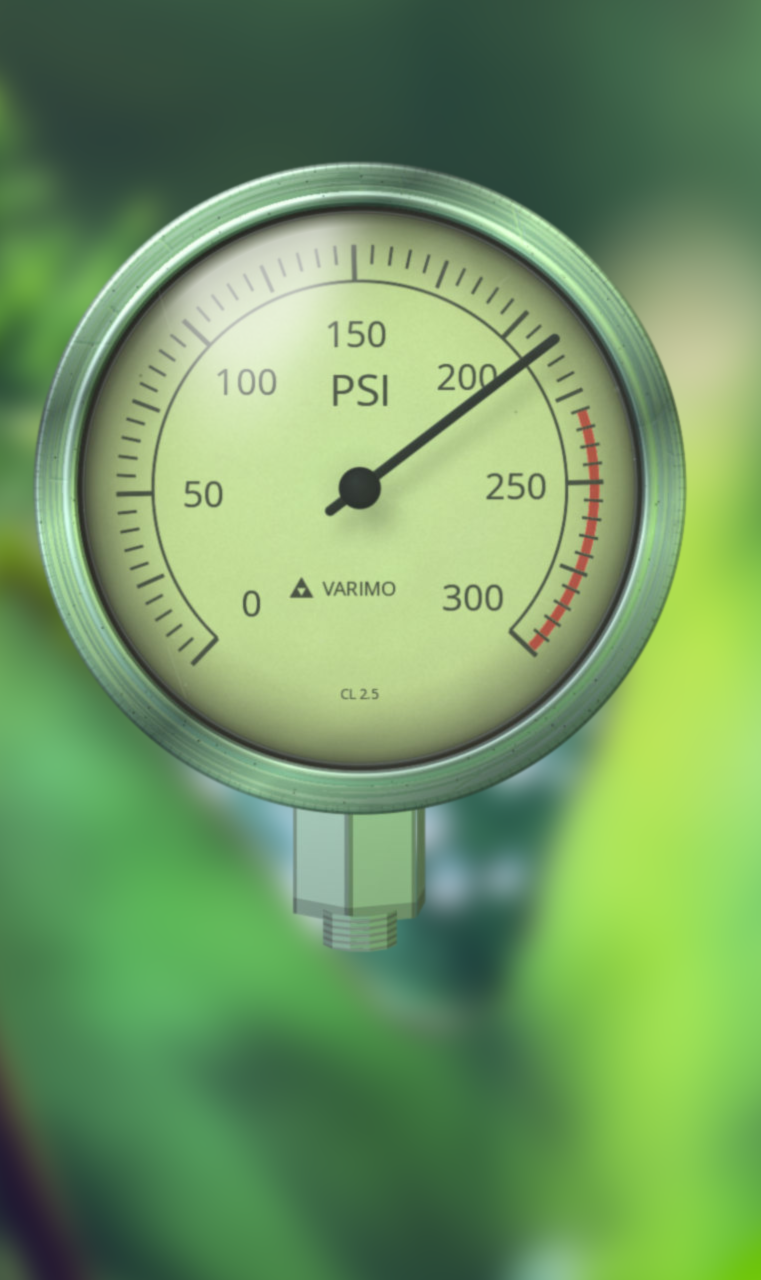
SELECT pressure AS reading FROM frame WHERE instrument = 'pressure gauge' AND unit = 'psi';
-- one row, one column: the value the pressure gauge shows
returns 210 psi
